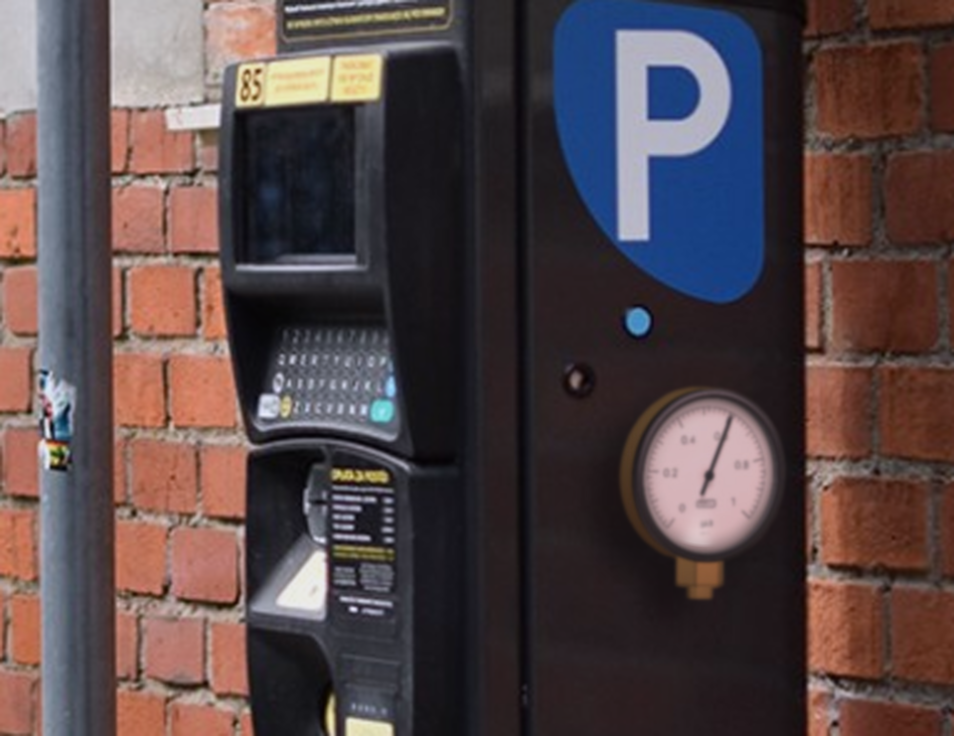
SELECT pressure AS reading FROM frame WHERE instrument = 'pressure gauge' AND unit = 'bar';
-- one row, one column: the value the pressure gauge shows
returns 0.6 bar
